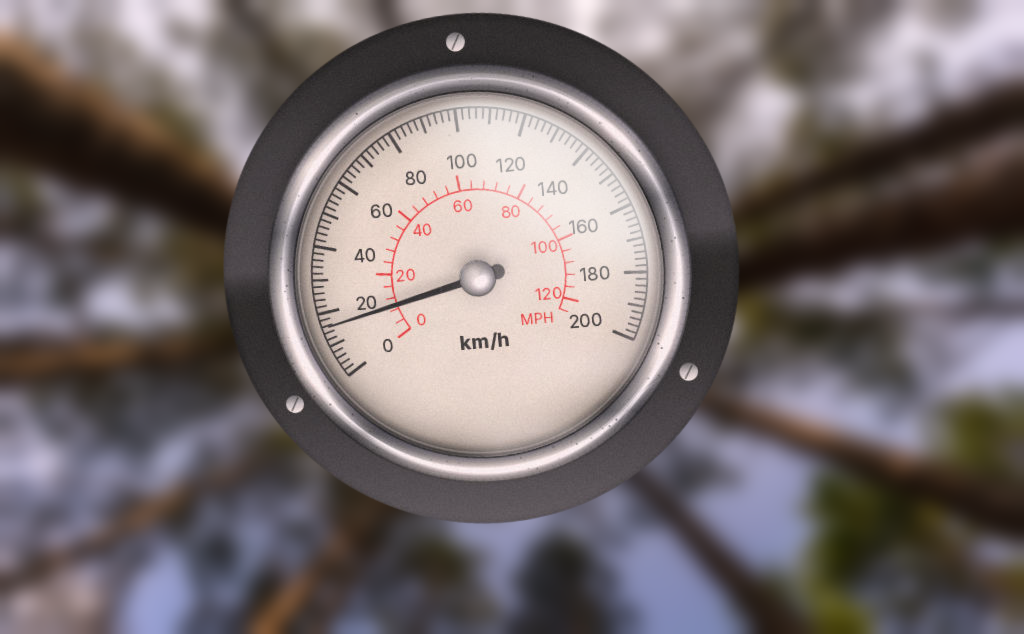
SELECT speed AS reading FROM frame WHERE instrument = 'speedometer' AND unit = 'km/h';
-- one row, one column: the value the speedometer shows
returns 16 km/h
